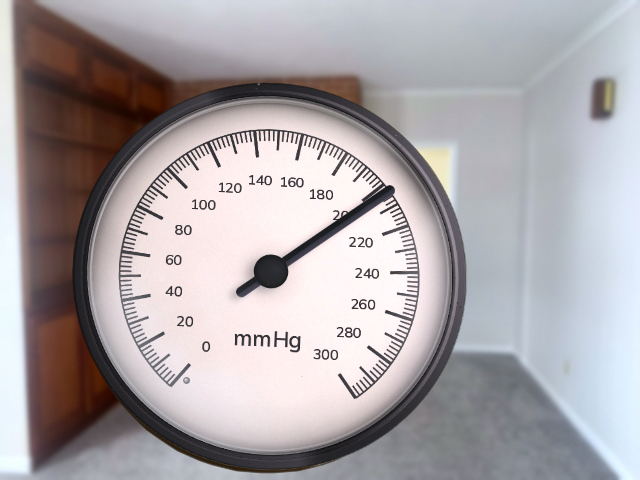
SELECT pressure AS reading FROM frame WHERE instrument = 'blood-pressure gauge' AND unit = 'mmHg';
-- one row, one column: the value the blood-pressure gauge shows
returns 204 mmHg
